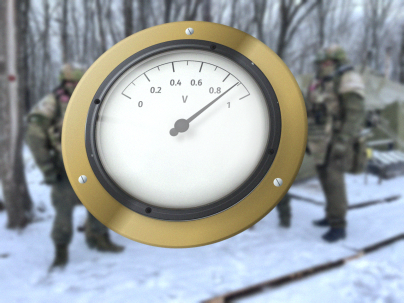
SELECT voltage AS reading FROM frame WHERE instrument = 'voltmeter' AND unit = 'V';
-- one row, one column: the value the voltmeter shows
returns 0.9 V
